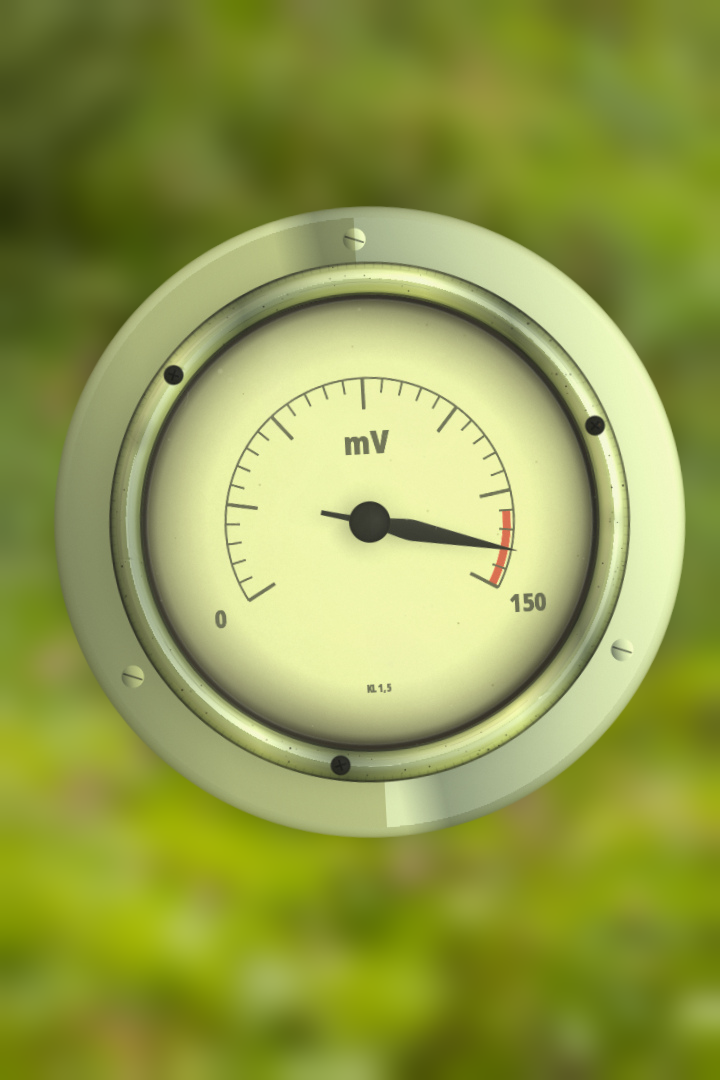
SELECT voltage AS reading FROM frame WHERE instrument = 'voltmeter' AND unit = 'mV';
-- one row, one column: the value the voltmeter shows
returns 140 mV
